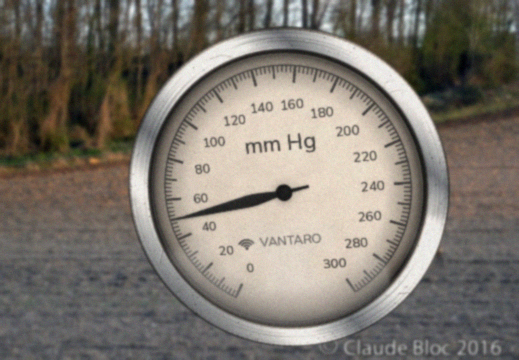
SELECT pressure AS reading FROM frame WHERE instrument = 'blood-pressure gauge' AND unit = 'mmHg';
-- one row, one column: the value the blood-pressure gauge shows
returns 50 mmHg
